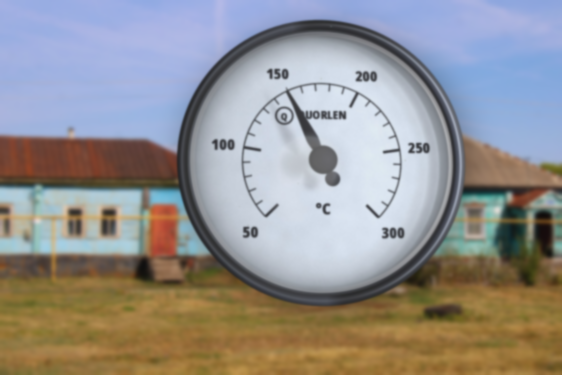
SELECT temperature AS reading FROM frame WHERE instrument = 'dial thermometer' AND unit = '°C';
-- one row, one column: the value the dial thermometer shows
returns 150 °C
